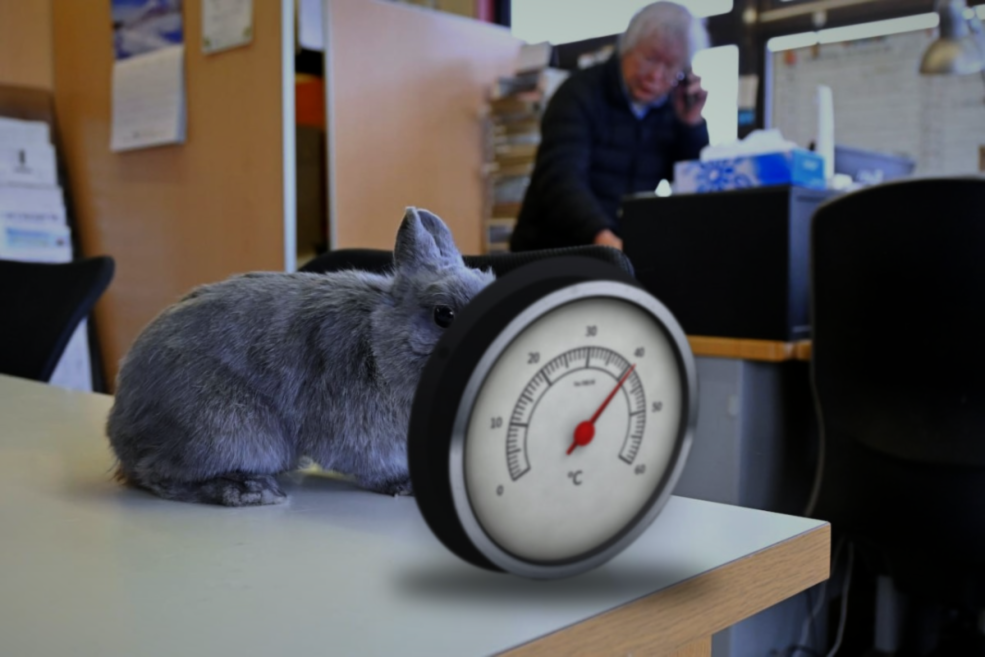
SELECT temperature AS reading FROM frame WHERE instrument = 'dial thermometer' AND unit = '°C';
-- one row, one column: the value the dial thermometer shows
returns 40 °C
